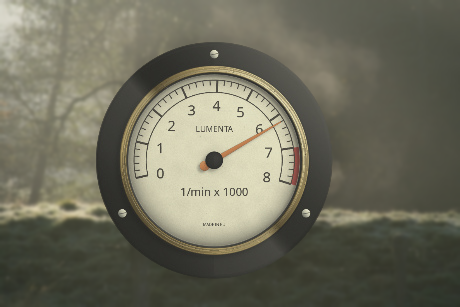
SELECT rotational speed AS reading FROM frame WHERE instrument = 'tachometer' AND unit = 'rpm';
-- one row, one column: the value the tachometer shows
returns 6200 rpm
